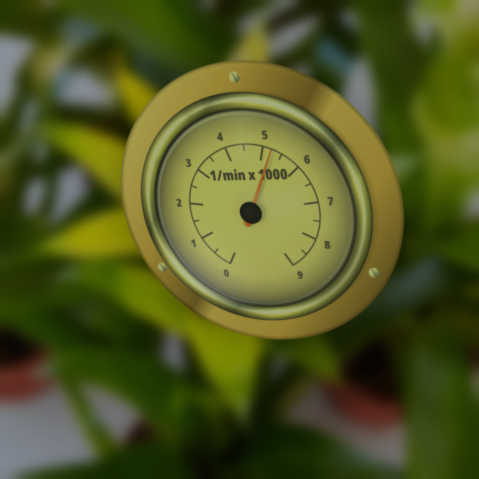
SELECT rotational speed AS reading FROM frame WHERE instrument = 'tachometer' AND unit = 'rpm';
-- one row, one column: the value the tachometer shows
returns 5250 rpm
